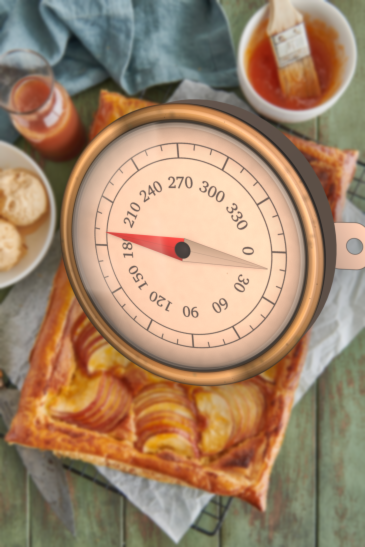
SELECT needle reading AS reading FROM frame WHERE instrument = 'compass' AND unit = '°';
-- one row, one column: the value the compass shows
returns 190 °
